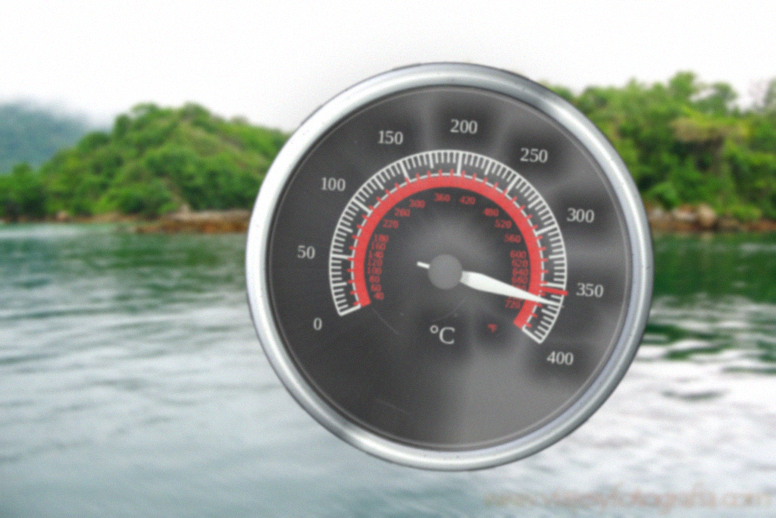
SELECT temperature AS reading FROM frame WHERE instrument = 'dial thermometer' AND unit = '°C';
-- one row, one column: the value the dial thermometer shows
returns 365 °C
